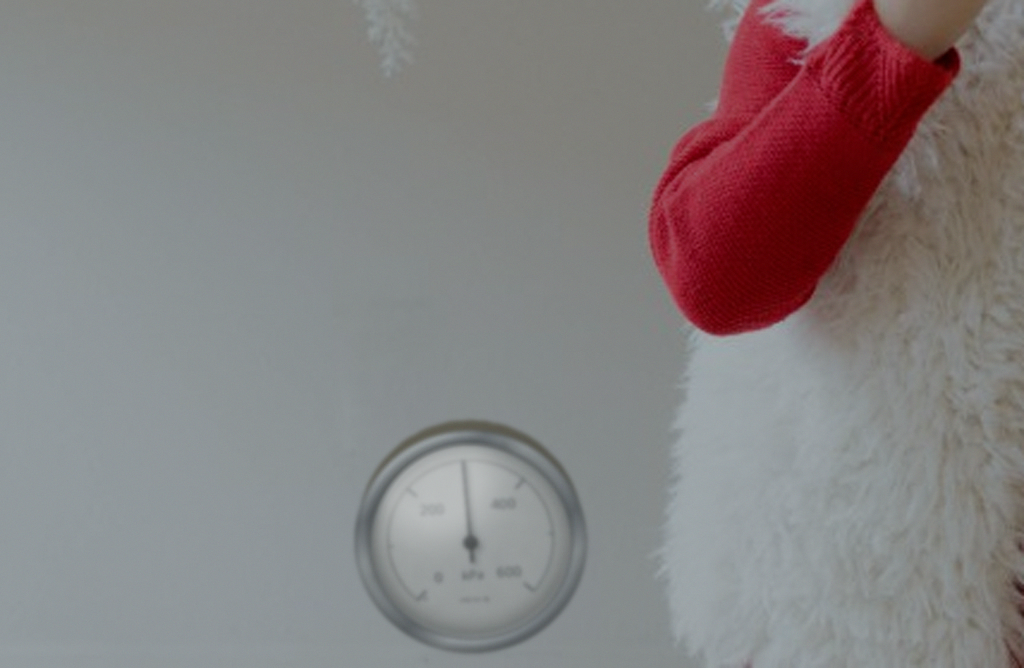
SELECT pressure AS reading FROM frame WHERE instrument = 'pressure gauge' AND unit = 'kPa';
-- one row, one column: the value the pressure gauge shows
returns 300 kPa
